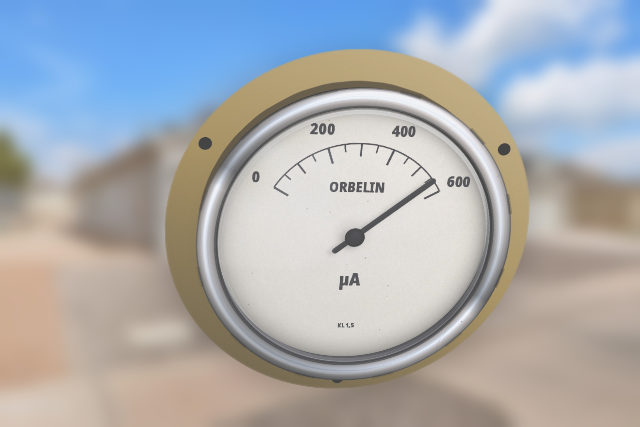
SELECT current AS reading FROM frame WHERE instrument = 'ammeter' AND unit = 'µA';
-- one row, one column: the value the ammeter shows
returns 550 µA
